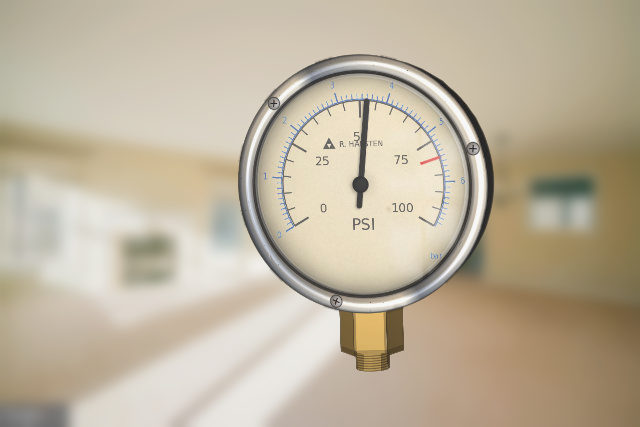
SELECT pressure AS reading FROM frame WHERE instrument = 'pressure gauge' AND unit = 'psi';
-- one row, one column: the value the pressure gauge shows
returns 52.5 psi
